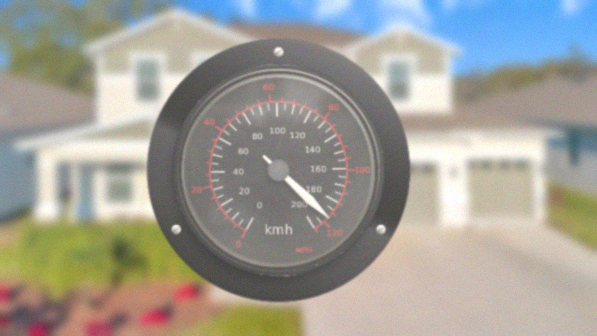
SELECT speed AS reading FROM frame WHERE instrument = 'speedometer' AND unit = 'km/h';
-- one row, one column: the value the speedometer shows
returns 190 km/h
